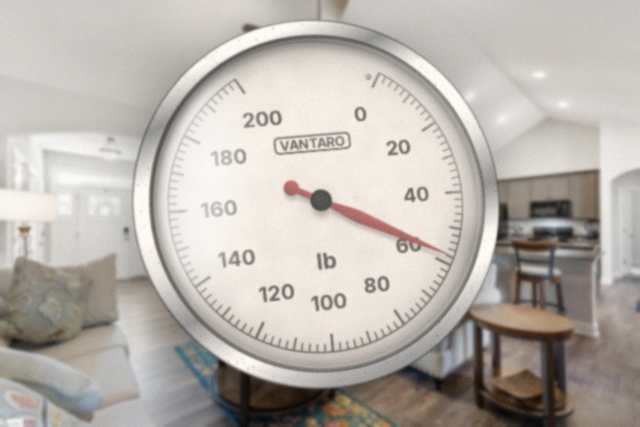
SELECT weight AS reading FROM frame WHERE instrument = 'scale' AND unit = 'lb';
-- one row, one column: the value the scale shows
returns 58 lb
